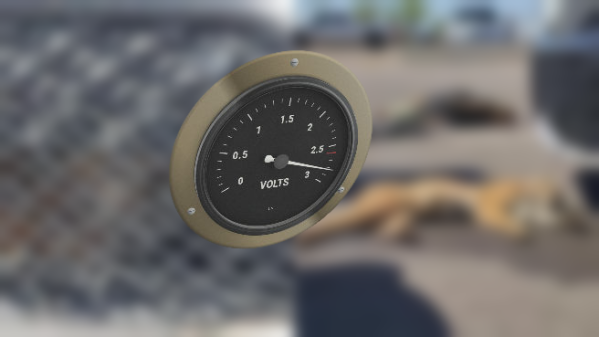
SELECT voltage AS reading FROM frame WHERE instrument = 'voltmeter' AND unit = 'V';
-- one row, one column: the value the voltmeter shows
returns 2.8 V
